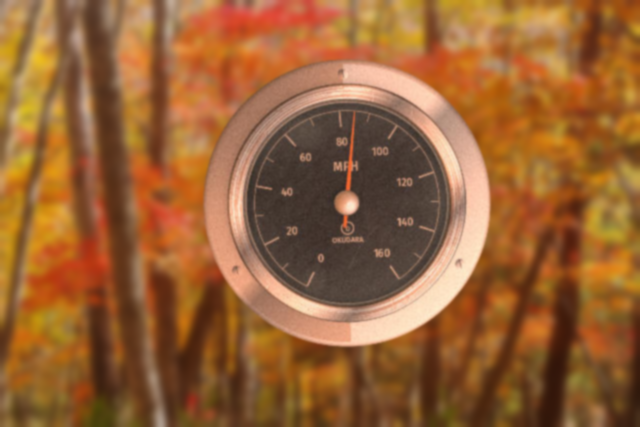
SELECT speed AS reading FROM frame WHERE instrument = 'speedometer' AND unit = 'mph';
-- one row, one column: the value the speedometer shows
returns 85 mph
